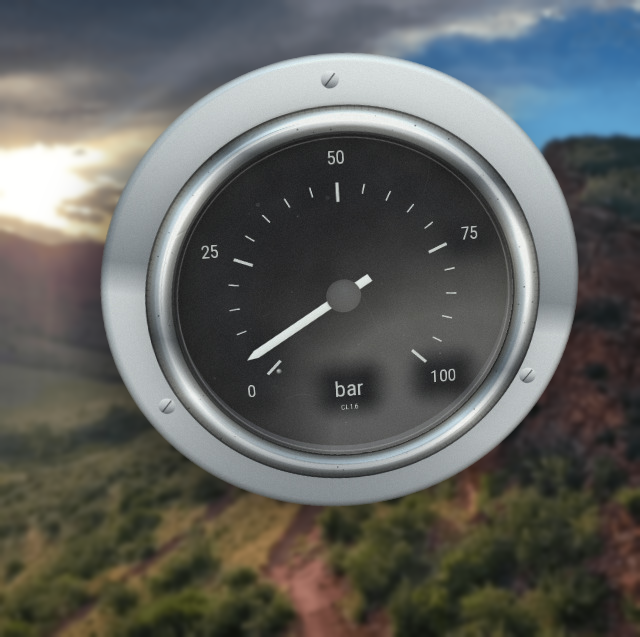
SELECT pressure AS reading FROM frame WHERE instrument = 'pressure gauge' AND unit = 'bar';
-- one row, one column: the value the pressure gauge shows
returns 5 bar
